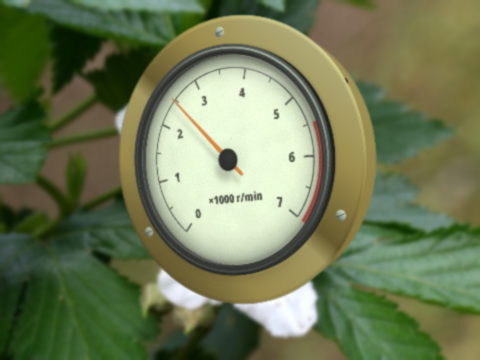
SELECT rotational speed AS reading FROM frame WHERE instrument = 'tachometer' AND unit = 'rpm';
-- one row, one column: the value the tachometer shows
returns 2500 rpm
